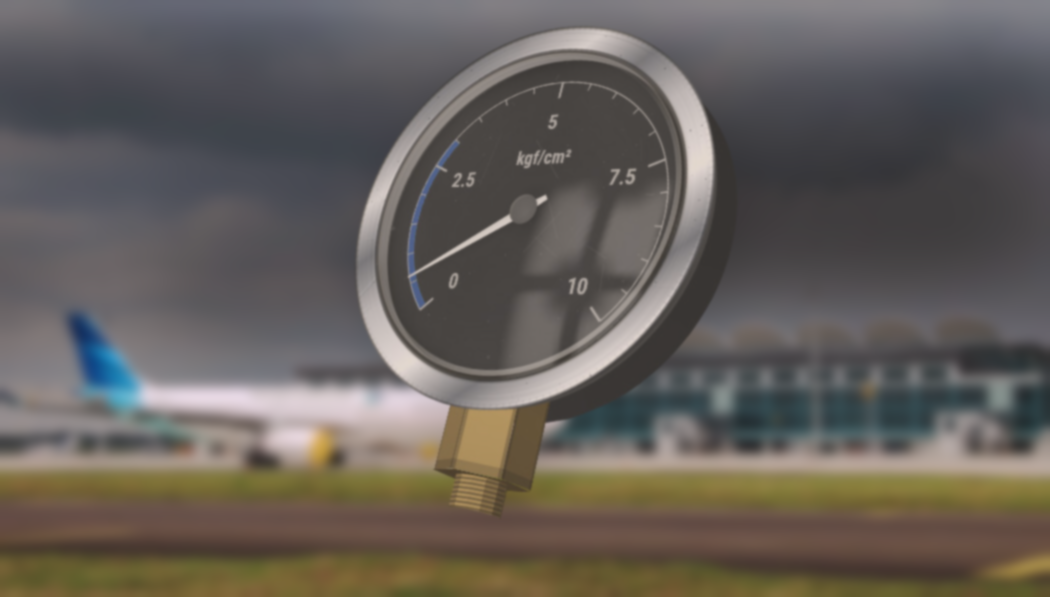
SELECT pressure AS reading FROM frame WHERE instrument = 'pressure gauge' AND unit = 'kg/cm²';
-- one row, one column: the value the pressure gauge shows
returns 0.5 kg/cm²
